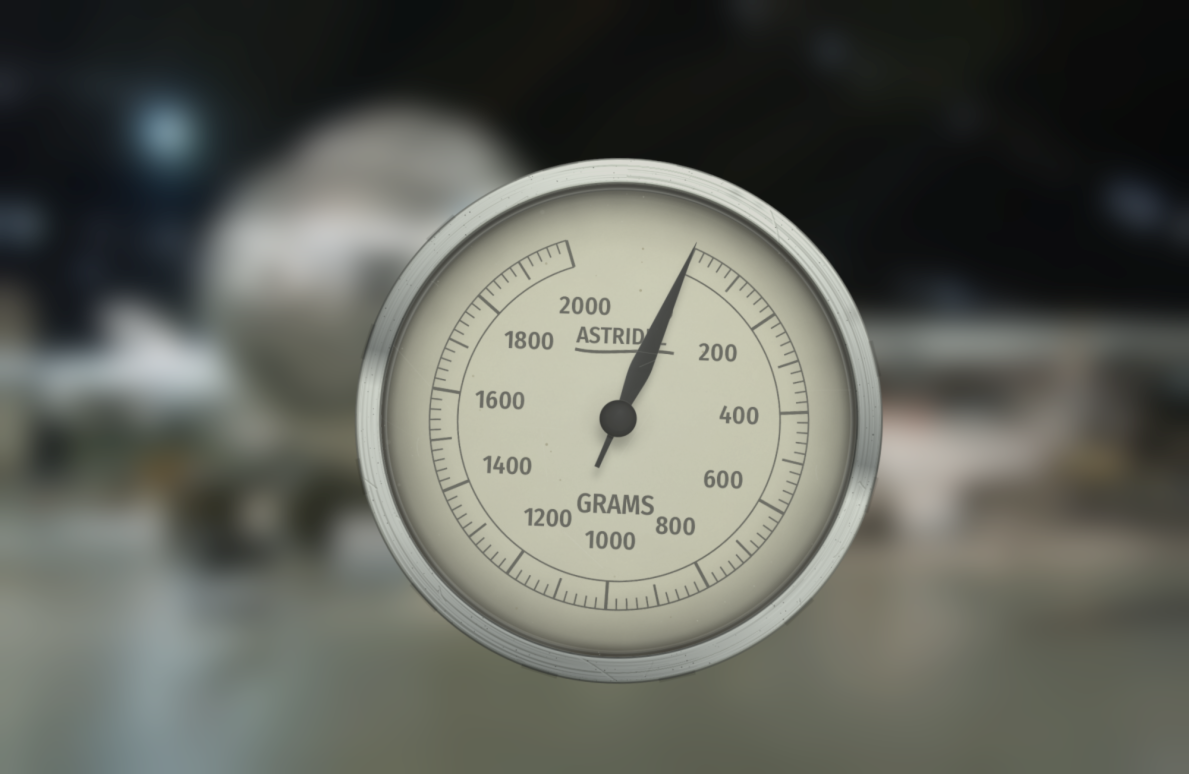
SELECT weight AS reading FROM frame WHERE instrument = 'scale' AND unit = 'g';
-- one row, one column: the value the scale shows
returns 0 g
